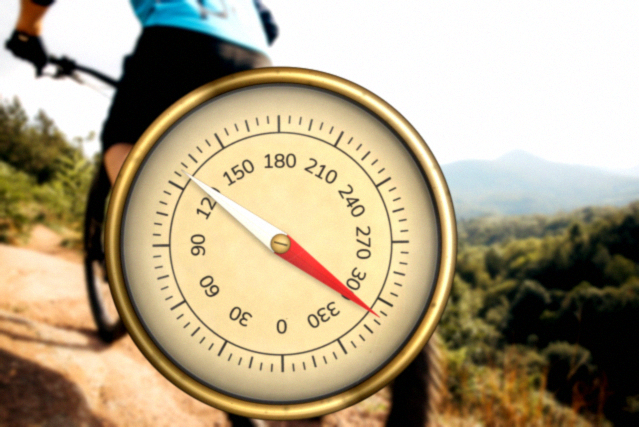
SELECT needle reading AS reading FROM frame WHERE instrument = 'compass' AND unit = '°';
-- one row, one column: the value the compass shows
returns 307.5 °
